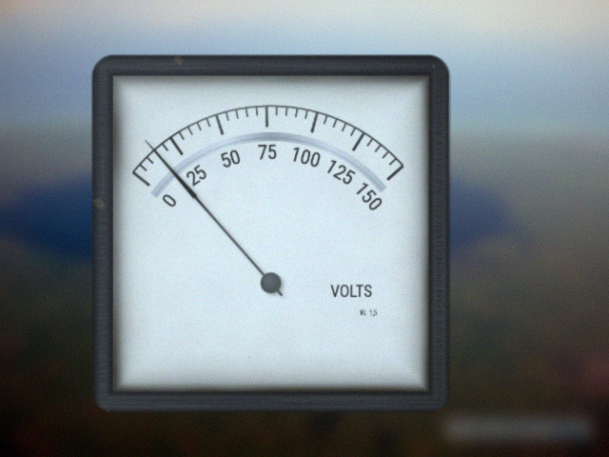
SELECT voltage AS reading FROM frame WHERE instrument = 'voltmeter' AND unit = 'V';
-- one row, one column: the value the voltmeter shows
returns 15 V
